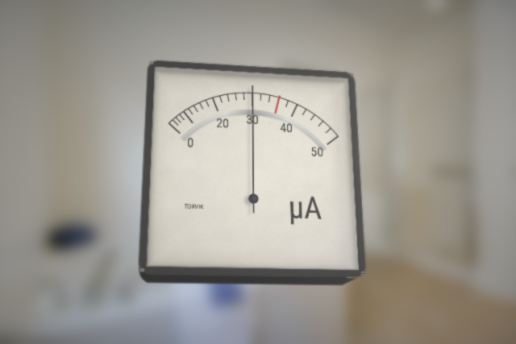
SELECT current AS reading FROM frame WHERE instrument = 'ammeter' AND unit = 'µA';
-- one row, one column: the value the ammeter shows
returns 30 µA
